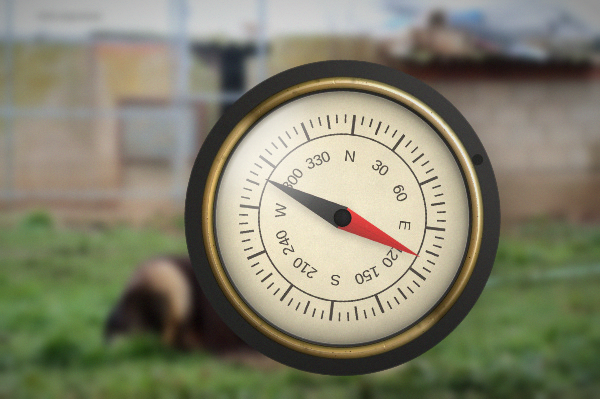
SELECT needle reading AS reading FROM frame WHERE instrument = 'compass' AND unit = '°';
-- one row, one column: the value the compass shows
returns 110 °
